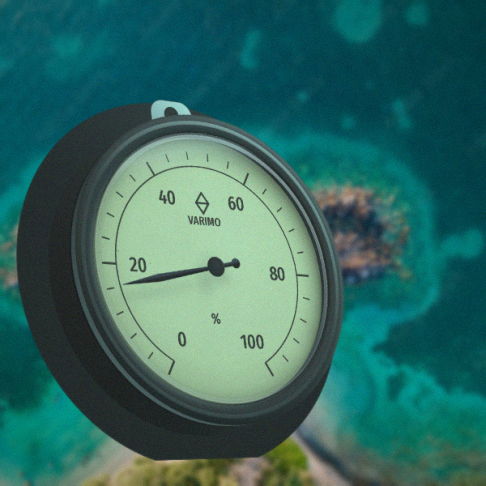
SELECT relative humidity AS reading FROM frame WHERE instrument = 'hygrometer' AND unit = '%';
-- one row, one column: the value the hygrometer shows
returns 16 %
